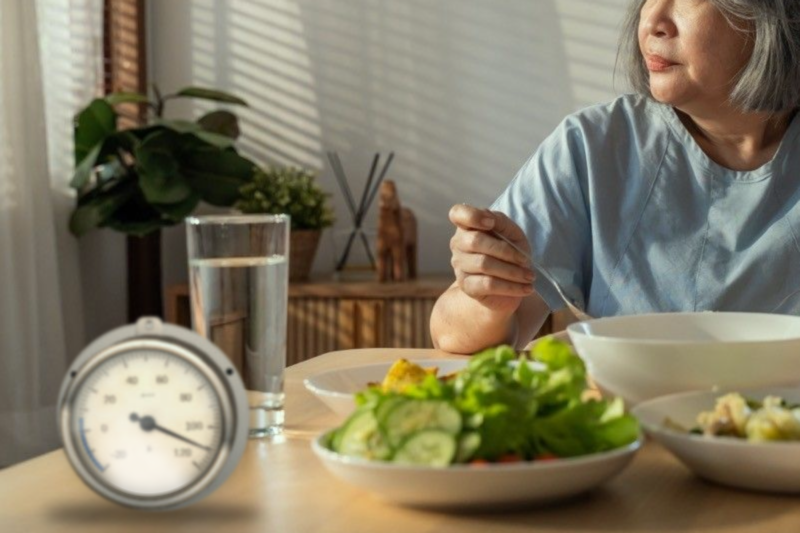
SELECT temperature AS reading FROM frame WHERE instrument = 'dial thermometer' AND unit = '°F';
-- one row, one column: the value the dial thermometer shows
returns 110 °F
